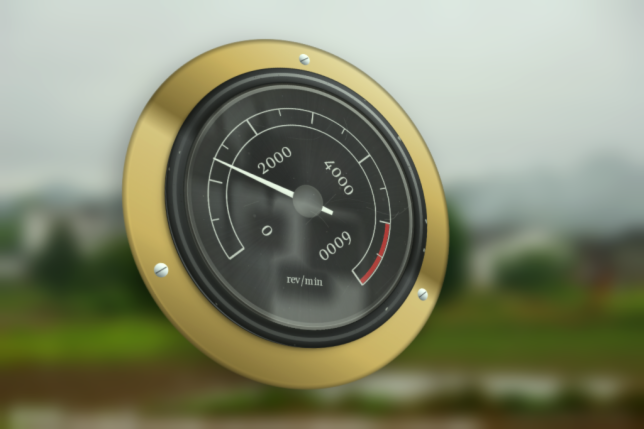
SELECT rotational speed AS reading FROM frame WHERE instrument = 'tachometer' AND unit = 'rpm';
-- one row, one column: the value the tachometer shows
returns 1250 rpm
